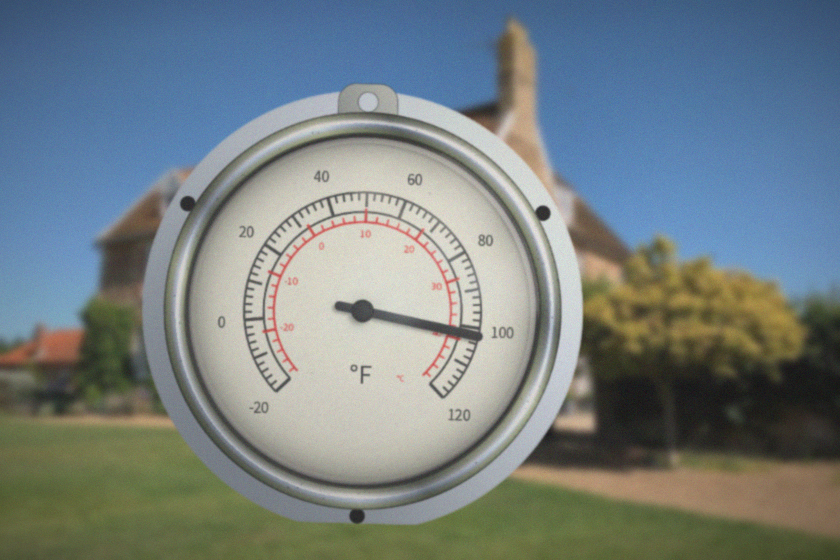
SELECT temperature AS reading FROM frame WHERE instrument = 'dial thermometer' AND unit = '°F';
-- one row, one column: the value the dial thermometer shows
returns 102 °F
